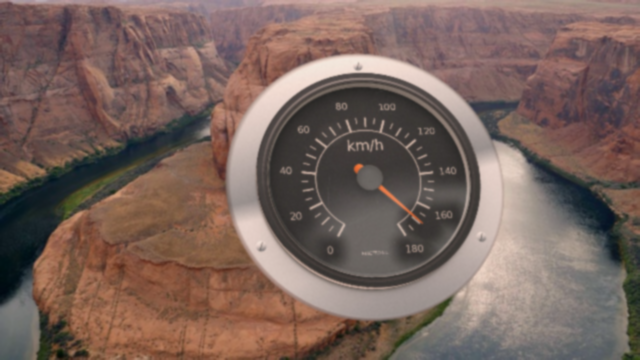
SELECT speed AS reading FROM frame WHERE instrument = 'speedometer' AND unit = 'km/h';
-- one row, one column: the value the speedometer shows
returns 170 km/h
